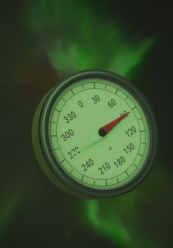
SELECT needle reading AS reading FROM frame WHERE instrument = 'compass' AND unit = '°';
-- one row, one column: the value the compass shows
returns 90 °
